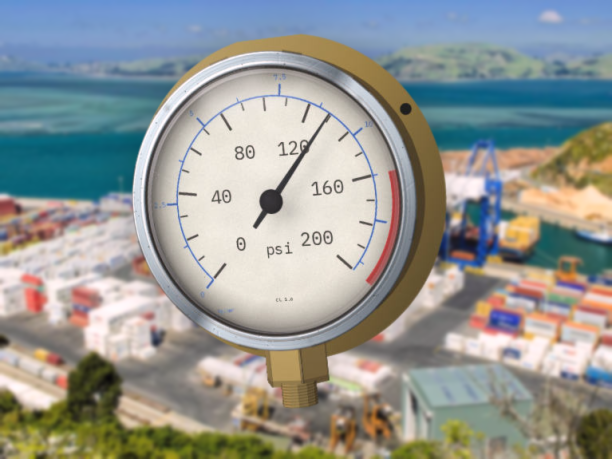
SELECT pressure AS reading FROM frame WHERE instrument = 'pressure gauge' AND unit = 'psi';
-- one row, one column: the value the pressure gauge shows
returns 130 psi
